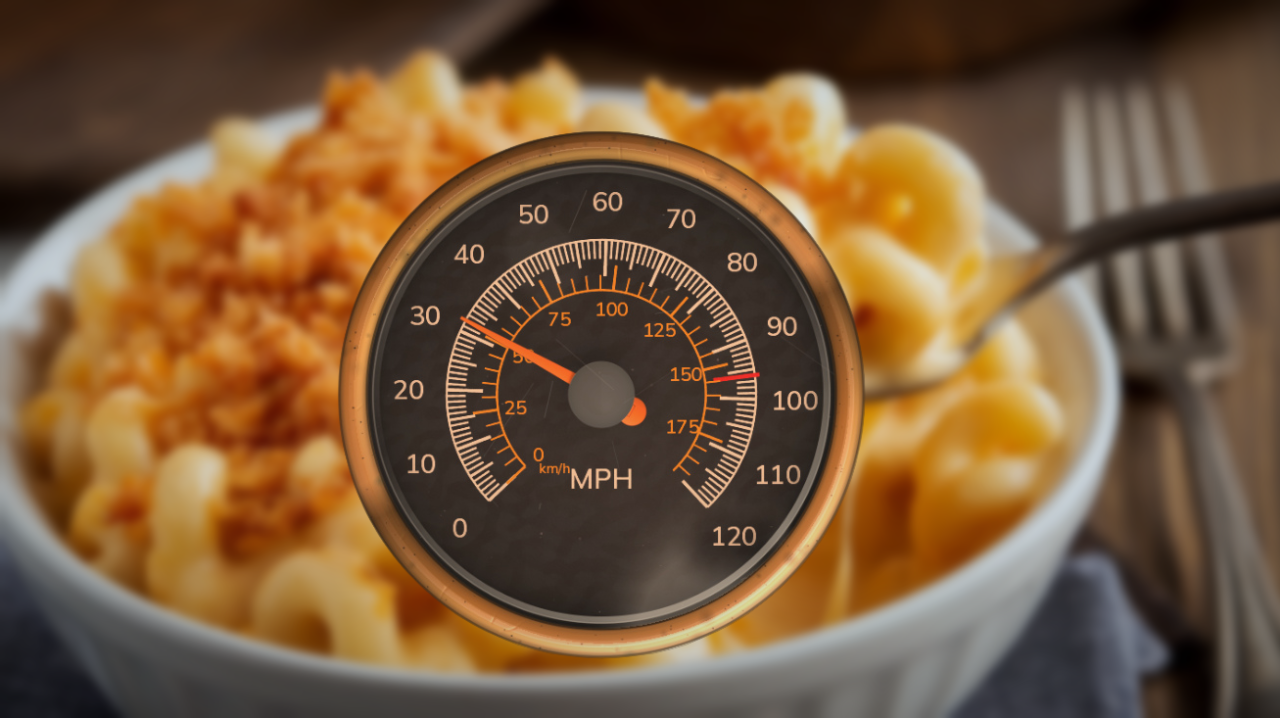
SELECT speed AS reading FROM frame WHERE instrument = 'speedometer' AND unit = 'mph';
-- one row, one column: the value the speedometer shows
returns 32 mph
